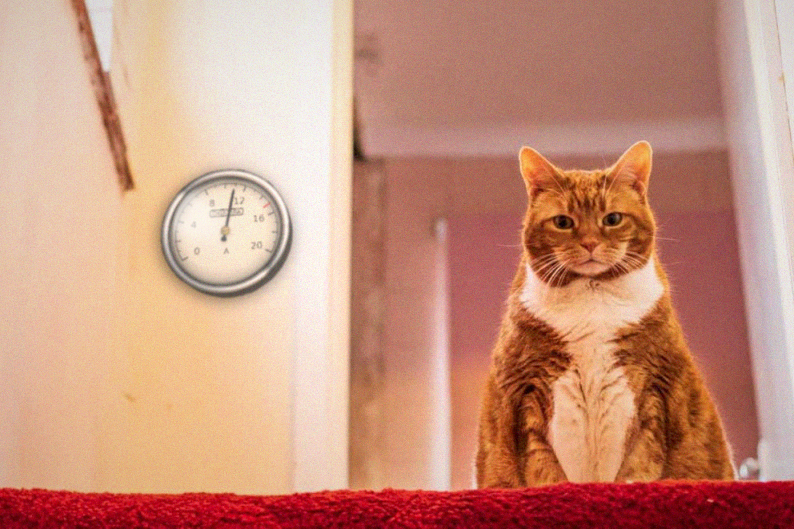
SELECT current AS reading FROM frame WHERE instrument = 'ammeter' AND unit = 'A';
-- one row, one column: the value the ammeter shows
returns 11 A
